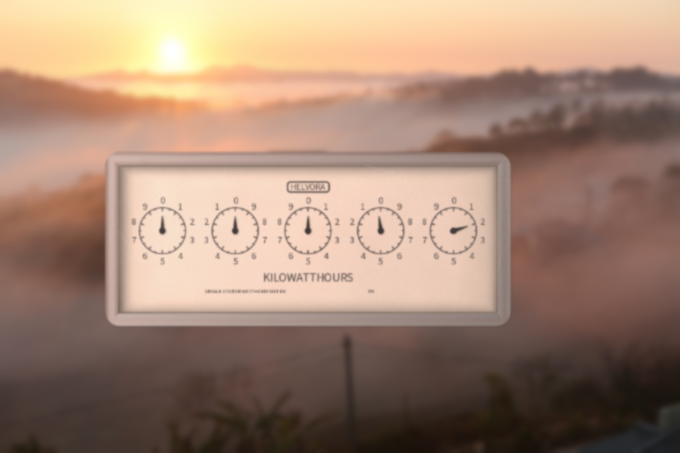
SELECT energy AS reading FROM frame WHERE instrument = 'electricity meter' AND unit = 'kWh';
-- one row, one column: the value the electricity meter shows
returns 2 kWh
